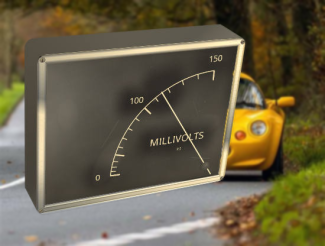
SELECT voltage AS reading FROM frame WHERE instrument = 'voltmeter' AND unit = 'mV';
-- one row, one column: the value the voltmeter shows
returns 115 mV
